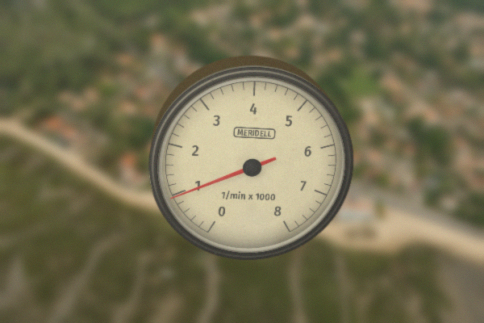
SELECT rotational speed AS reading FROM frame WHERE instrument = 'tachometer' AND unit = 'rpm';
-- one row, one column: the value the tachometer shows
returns 1000 rpm
